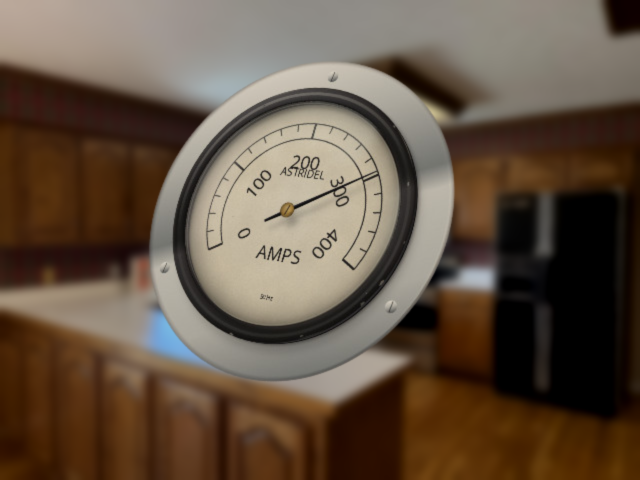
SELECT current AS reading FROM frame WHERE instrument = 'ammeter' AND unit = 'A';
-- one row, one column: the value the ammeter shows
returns 300 A
